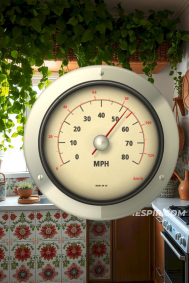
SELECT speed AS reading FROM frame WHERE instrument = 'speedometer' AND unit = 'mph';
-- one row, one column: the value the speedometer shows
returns 52.5 mph
